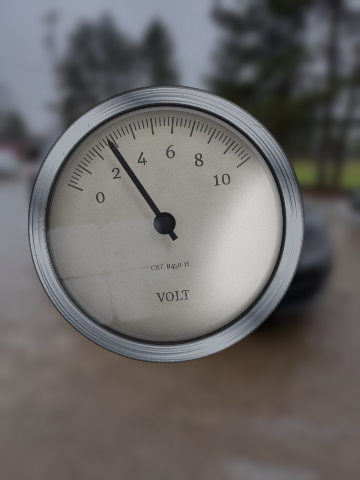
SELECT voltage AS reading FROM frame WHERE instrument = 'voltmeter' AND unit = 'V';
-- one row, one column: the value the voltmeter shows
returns 2.8 V
